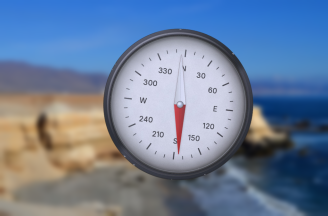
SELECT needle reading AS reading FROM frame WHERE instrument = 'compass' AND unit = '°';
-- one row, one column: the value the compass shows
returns 175 °
